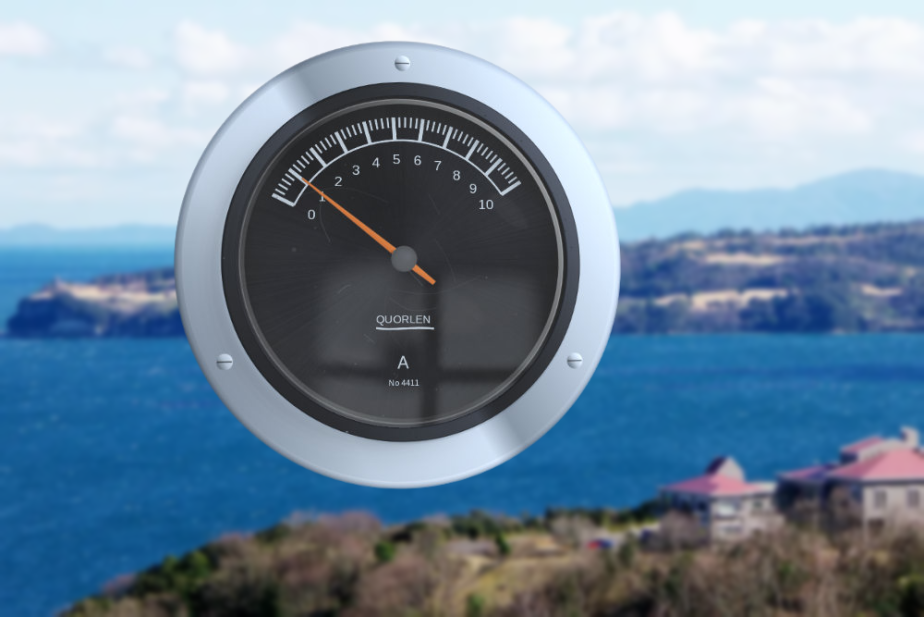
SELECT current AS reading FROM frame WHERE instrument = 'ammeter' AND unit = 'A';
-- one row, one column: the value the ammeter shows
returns 1 A
